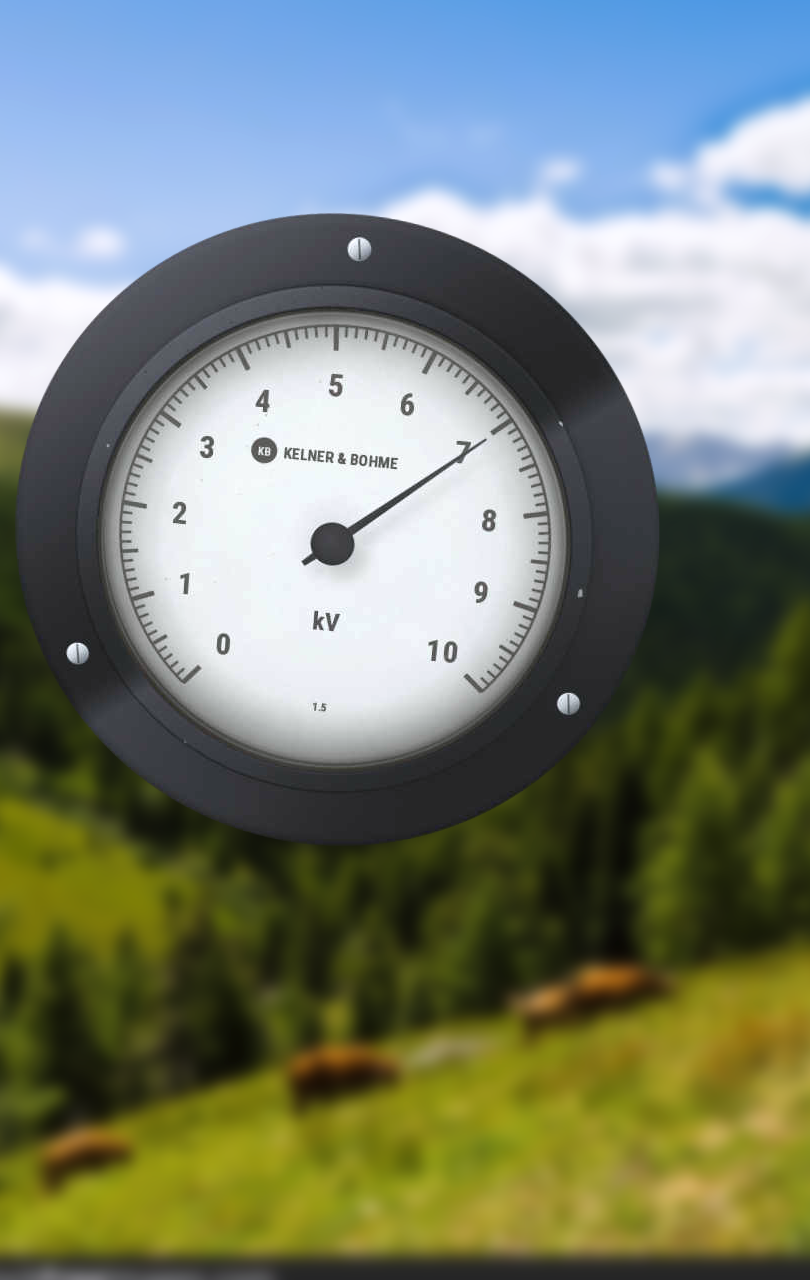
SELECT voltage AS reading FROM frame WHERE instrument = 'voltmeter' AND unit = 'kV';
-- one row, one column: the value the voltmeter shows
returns 7 kV
